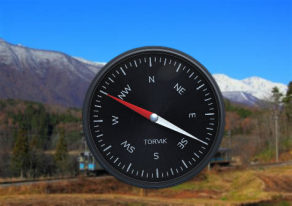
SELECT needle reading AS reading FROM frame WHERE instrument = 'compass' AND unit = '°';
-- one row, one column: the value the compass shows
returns 300 °
